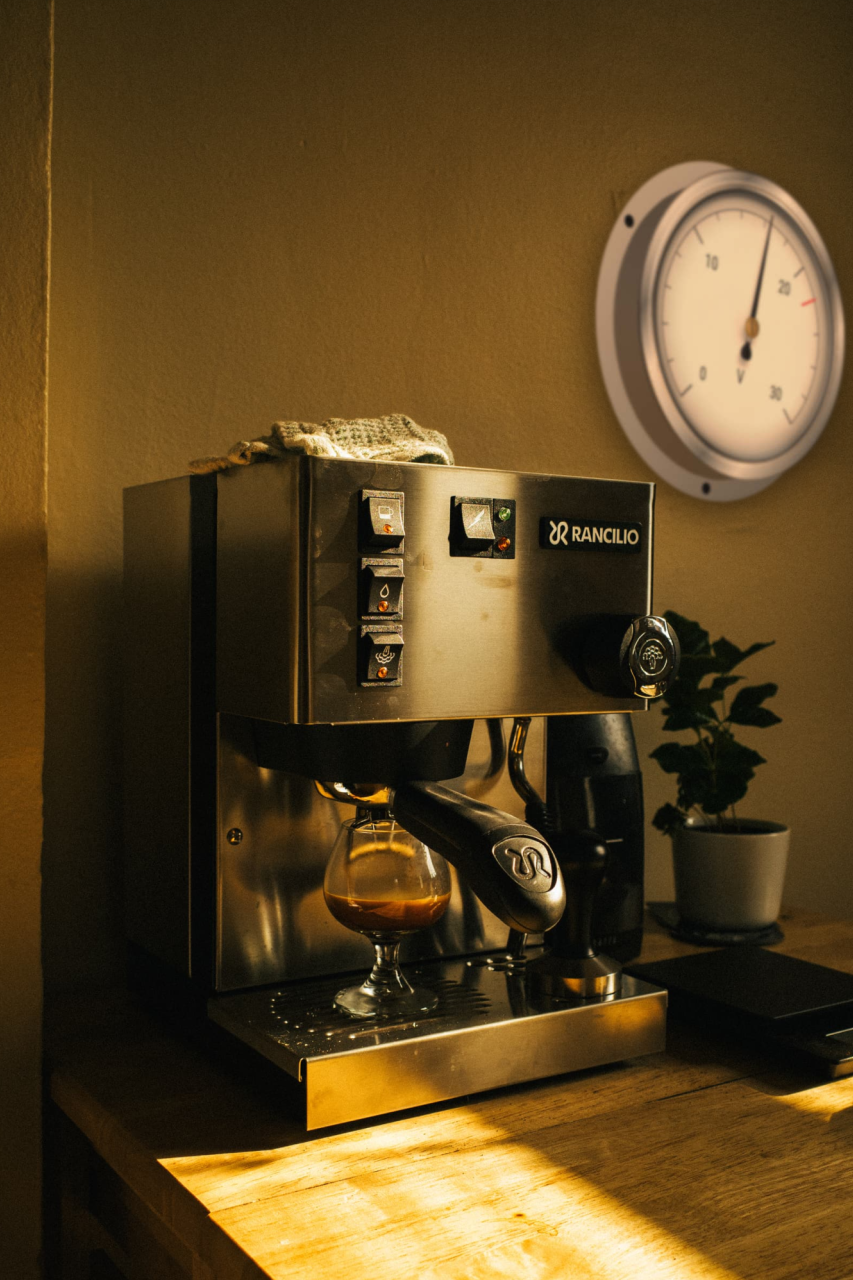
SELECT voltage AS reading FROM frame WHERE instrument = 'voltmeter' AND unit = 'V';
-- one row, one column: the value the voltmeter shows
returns 16 V
